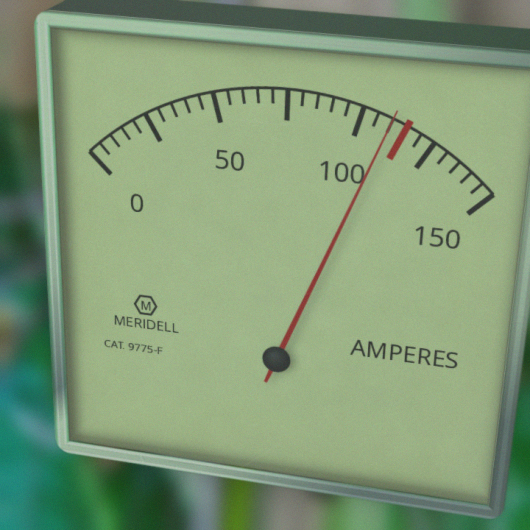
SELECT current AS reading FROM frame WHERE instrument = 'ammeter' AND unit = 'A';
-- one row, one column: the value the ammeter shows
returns 110 A
